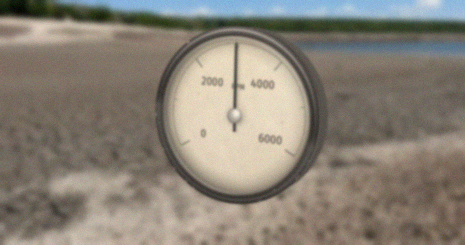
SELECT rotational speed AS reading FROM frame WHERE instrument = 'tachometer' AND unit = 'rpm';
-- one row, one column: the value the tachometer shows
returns 3000 rpm
